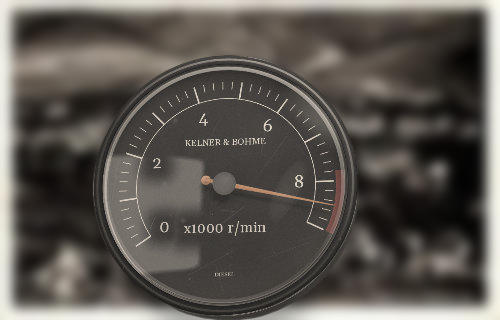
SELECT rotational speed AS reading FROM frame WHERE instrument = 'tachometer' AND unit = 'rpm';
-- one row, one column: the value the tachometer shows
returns 8500 rpm
